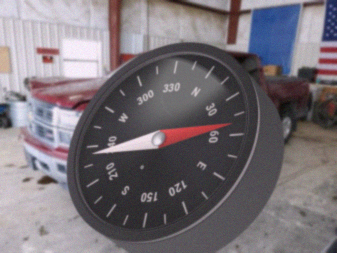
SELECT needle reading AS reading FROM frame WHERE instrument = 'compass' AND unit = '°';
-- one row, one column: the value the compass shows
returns 52.5 °
